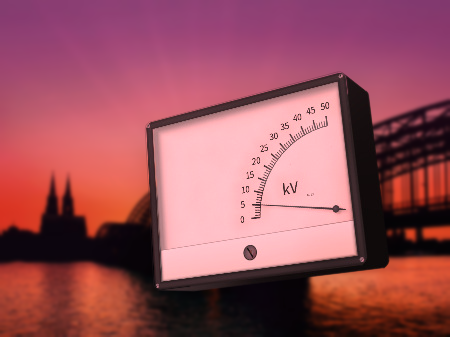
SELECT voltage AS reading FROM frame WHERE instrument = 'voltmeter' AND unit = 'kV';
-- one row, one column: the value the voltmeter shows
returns 5 kV
